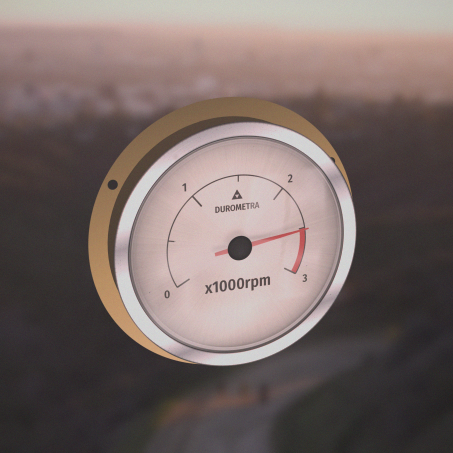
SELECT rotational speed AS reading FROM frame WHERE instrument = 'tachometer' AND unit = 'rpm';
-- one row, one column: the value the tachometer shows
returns 2500 rpm
